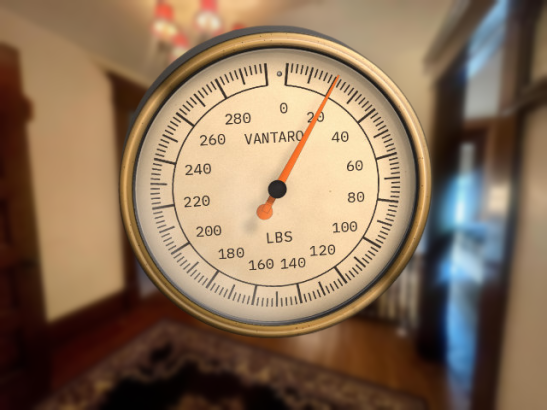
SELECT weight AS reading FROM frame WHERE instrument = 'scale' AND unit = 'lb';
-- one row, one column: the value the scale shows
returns 20 lb
